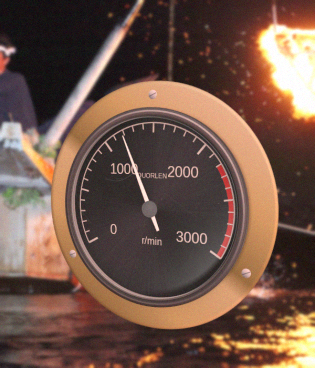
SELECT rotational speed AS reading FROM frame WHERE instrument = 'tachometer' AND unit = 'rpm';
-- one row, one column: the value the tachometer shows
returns 1200 rpm
